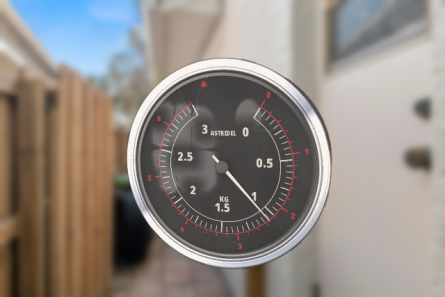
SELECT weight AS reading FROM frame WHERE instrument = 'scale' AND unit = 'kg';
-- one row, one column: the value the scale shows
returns 1.05 kg
